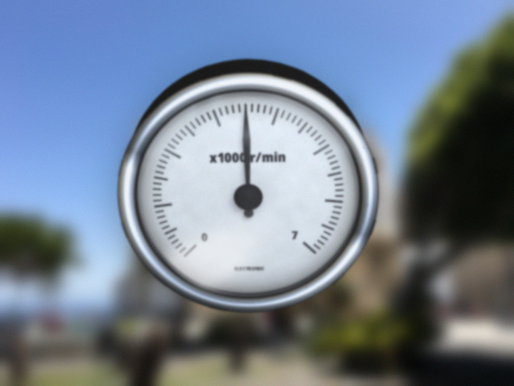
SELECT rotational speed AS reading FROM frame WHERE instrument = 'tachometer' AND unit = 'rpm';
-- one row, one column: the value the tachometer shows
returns 3500 rpm
